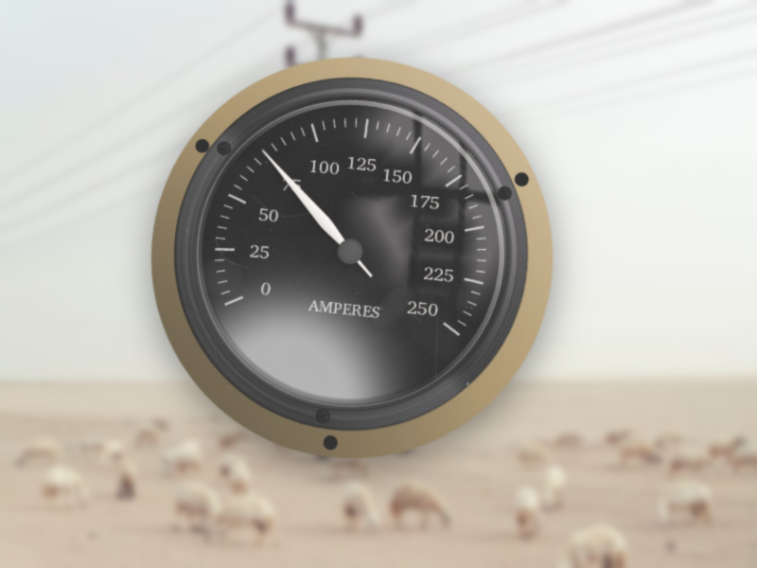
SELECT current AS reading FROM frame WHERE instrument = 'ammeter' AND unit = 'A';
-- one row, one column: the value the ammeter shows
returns 75 A
